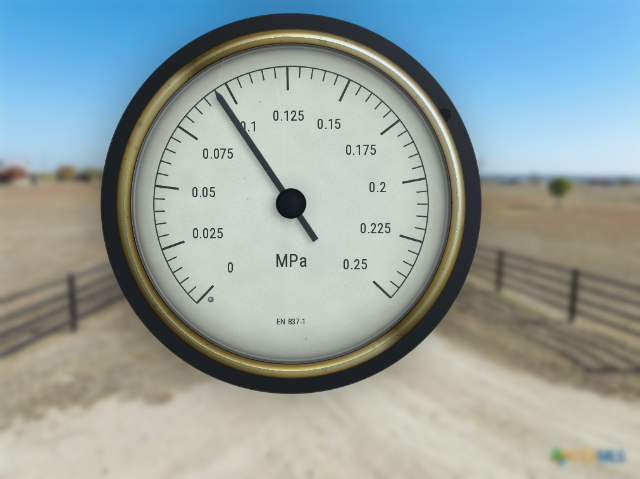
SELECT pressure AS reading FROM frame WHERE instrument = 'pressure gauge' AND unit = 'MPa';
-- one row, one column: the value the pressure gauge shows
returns 0.095 MPa
